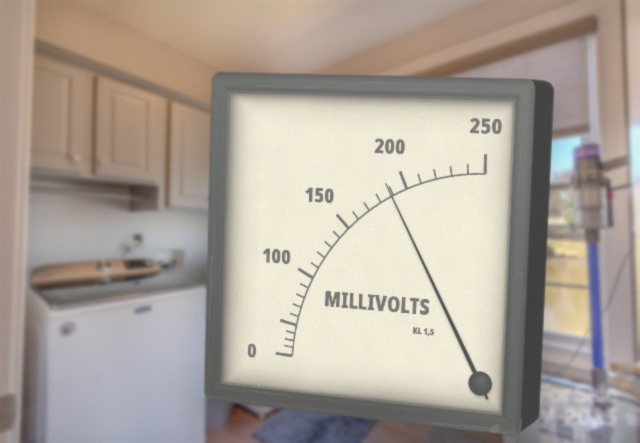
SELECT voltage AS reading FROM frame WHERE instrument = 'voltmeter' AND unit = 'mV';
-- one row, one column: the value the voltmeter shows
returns 190 mV
